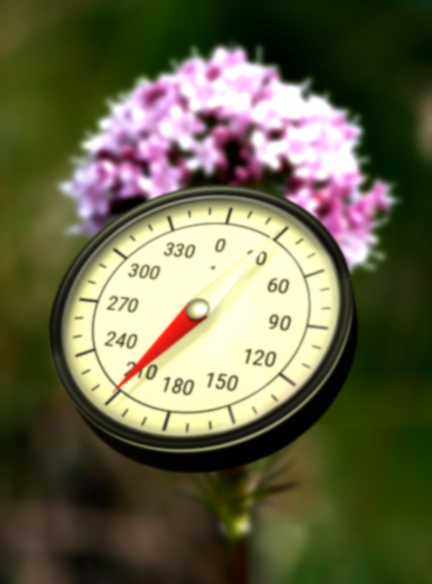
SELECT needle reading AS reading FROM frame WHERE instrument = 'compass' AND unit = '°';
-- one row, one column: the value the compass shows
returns 210 °
